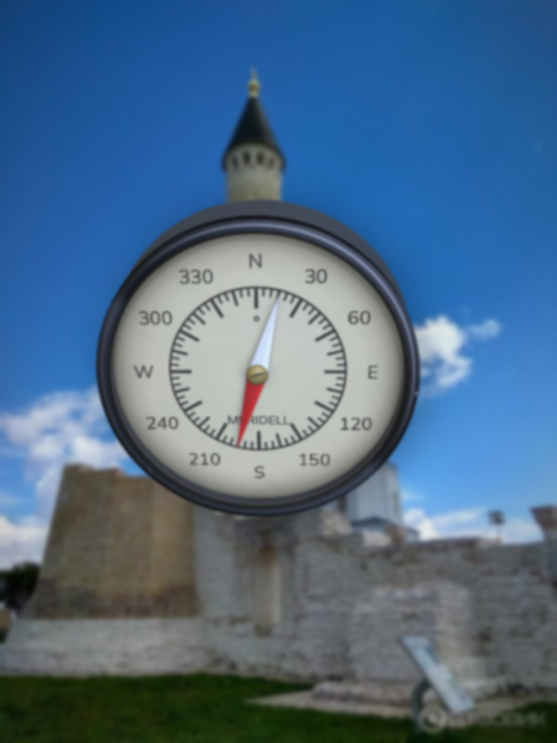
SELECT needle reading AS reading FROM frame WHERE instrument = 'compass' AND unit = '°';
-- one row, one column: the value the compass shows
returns 195 °
